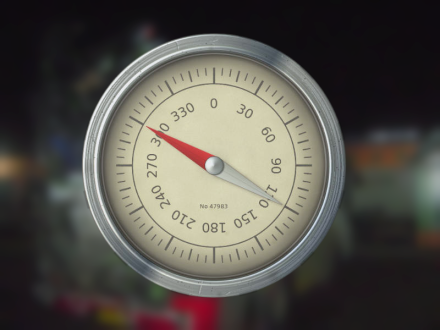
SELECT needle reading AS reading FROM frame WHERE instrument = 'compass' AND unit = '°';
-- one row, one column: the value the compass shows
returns 300 °
